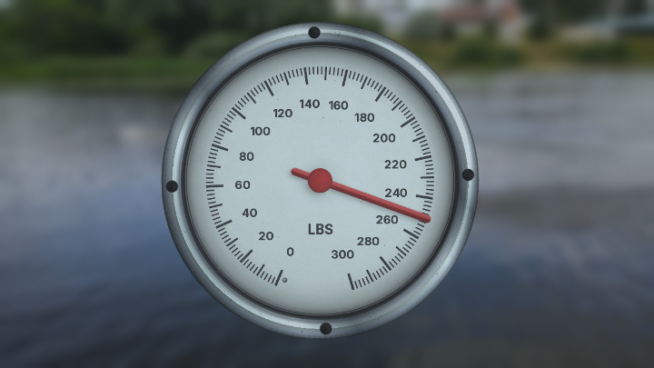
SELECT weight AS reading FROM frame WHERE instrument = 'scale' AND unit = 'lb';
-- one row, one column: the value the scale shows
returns 250 lb
